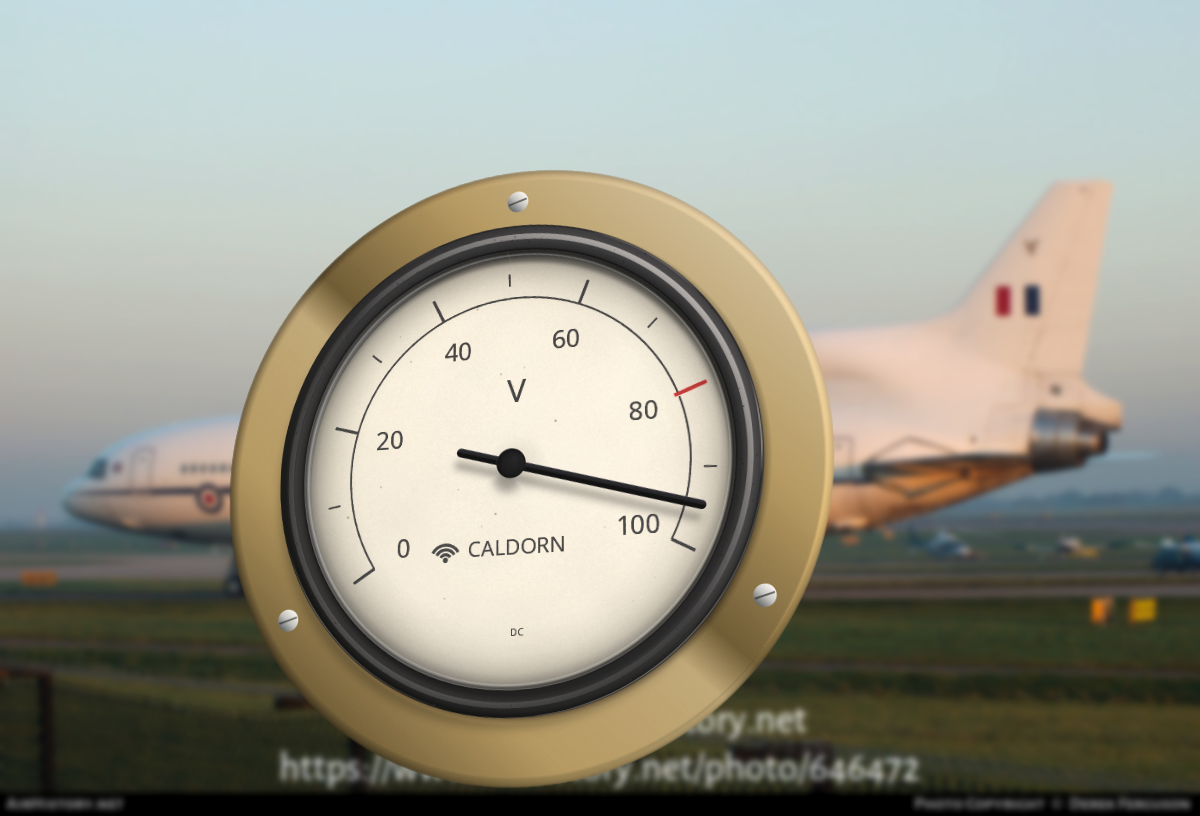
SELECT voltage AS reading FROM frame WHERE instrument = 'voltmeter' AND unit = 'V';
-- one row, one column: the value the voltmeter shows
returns 95 V
